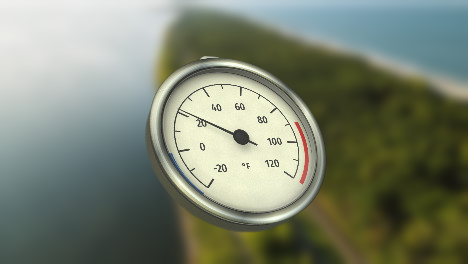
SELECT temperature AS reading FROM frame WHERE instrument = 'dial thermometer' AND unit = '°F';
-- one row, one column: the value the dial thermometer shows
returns 20 °F
